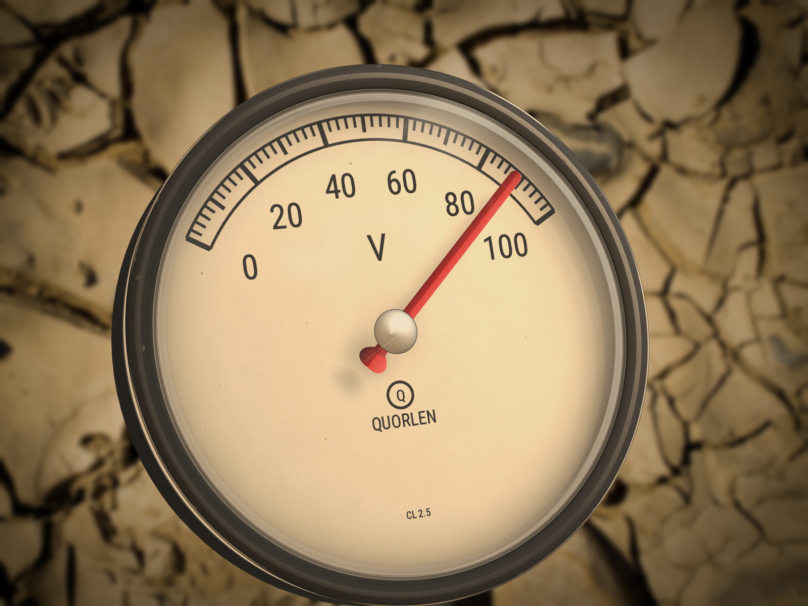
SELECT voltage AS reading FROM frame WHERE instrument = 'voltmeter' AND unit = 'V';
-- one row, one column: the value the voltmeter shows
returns 88 V
